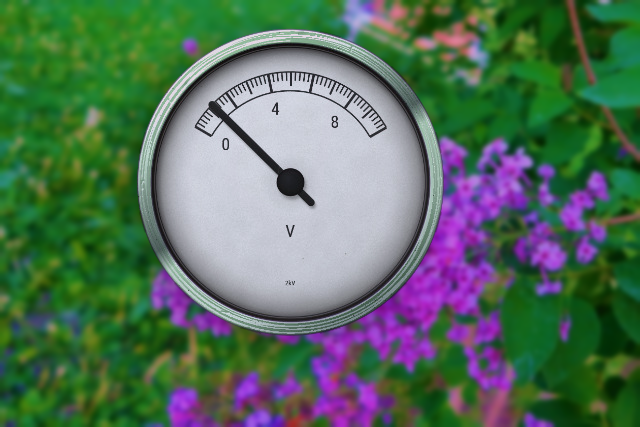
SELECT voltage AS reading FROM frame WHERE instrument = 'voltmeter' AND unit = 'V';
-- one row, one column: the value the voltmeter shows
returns 1.2 V
